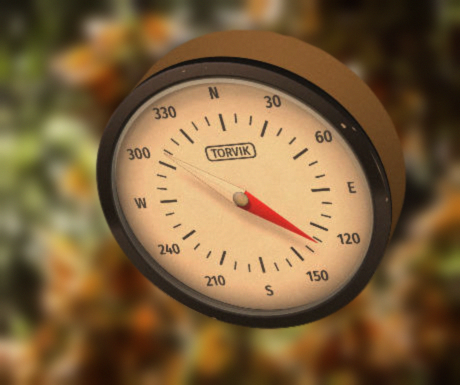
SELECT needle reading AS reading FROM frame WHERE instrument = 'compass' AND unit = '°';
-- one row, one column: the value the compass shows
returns 130 °
